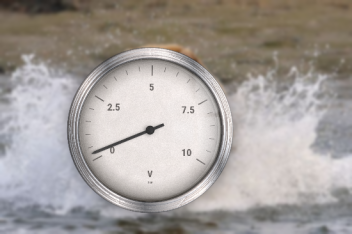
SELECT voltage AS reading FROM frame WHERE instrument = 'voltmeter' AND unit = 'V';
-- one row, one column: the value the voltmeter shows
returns 0.25 V
